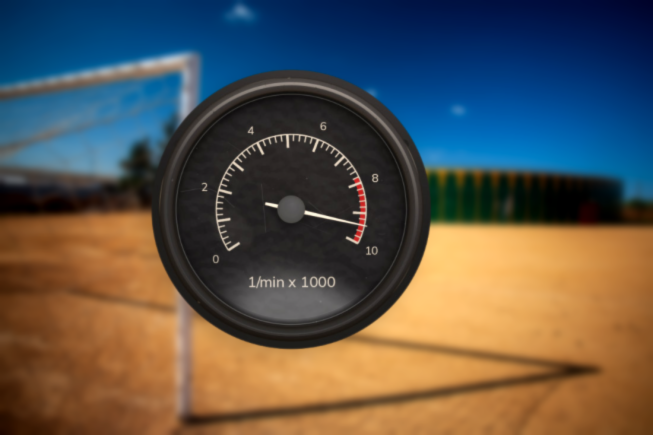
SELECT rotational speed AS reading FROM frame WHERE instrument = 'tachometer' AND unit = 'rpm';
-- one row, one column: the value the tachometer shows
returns 9400 rpm
